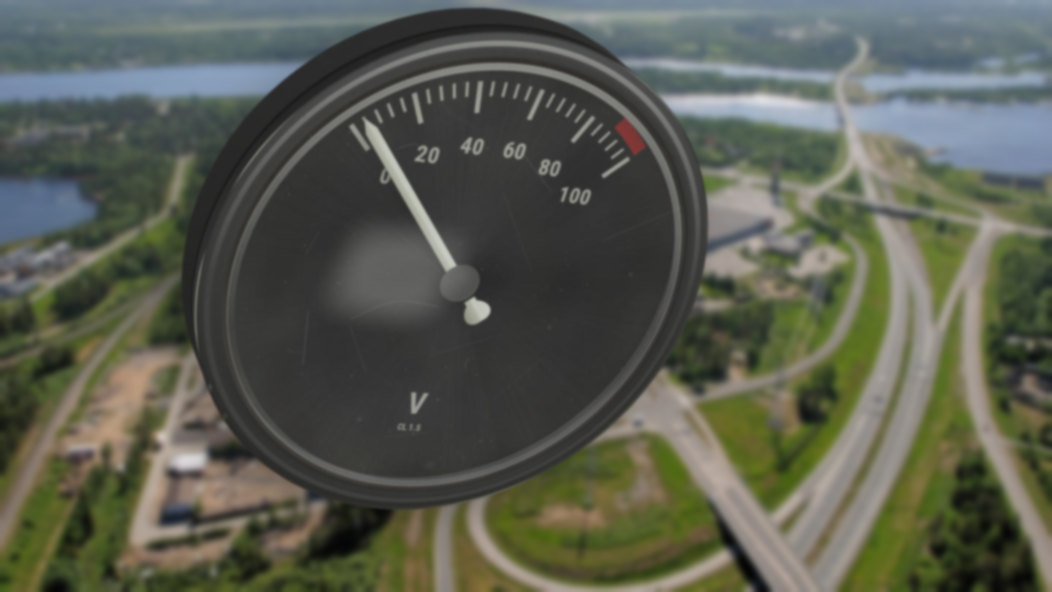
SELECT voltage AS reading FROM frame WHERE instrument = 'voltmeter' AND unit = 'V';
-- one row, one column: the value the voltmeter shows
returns 4 V
